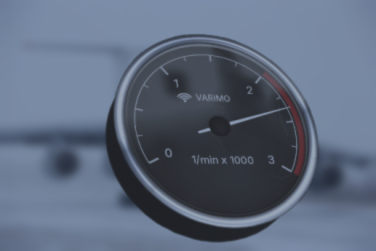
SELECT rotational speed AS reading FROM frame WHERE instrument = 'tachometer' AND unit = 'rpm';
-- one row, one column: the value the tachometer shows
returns 2375 rpm
